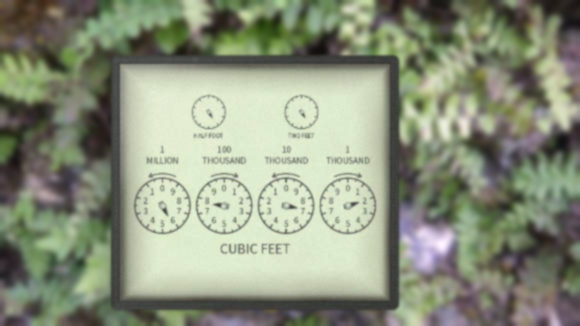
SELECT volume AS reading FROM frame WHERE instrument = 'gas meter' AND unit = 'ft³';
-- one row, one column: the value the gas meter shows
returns 577200 ft³
